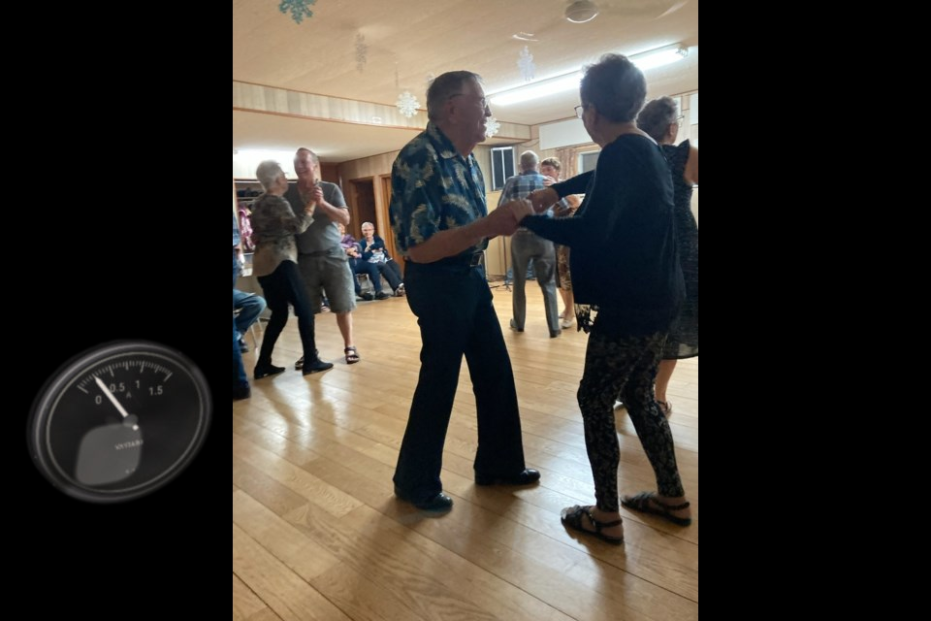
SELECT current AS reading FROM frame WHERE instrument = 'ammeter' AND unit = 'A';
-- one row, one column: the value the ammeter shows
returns 0.25 A
